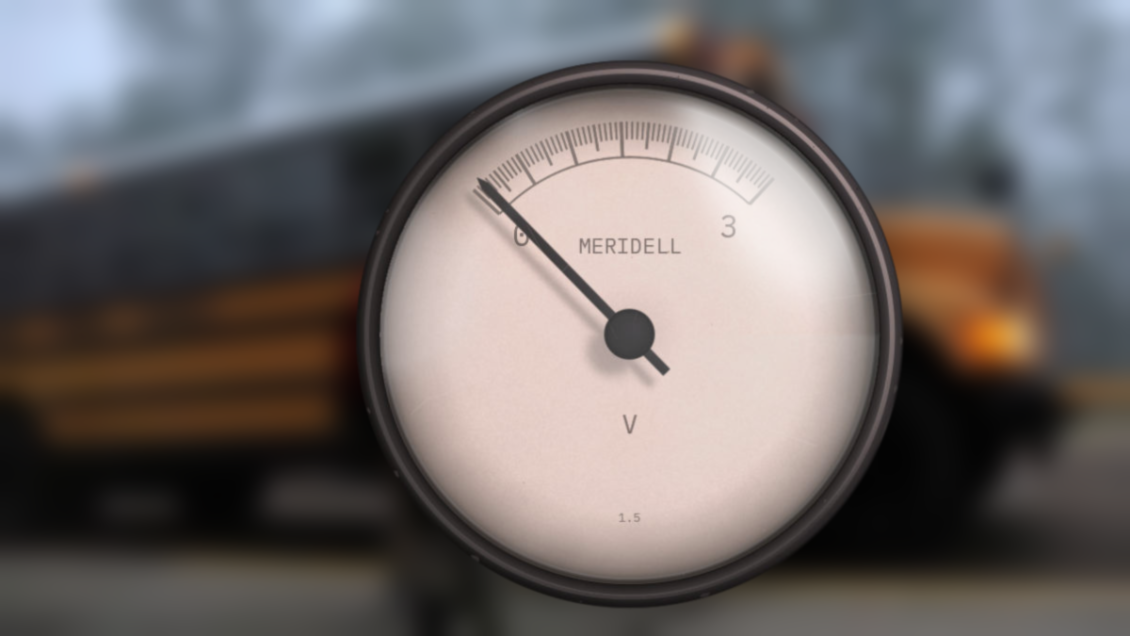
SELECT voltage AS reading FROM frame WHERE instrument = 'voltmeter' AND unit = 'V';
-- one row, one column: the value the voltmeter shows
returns 0.1 V
